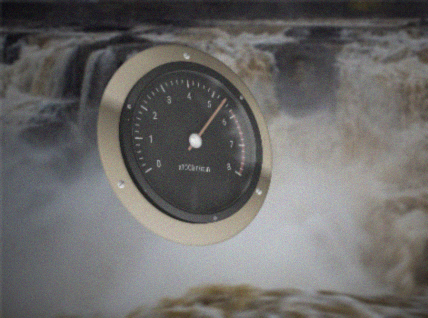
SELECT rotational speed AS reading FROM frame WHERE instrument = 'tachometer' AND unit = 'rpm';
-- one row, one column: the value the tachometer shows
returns 5400 rpm
